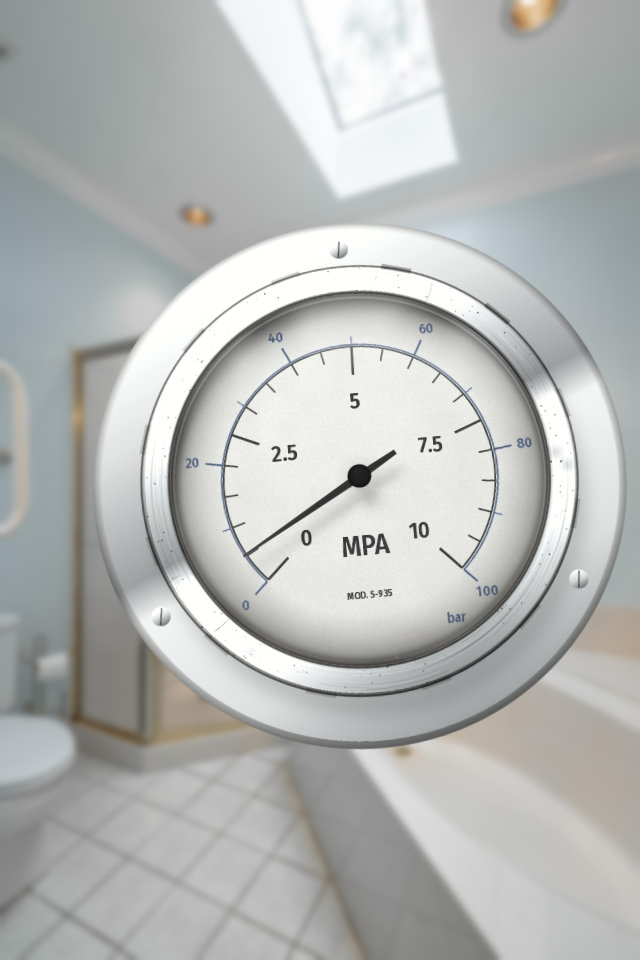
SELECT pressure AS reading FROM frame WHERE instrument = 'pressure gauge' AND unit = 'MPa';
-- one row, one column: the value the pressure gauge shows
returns 0.5 MPa
